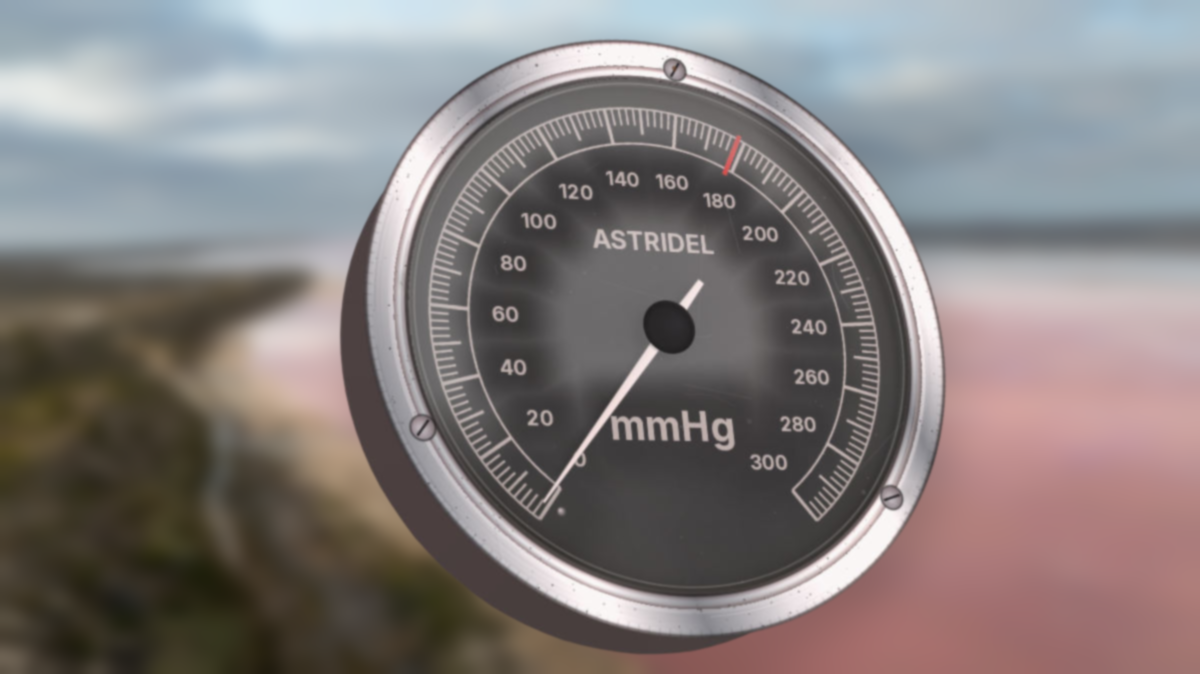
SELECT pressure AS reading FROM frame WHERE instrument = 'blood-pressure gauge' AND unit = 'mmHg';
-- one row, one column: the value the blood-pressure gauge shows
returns 2 mmHg
